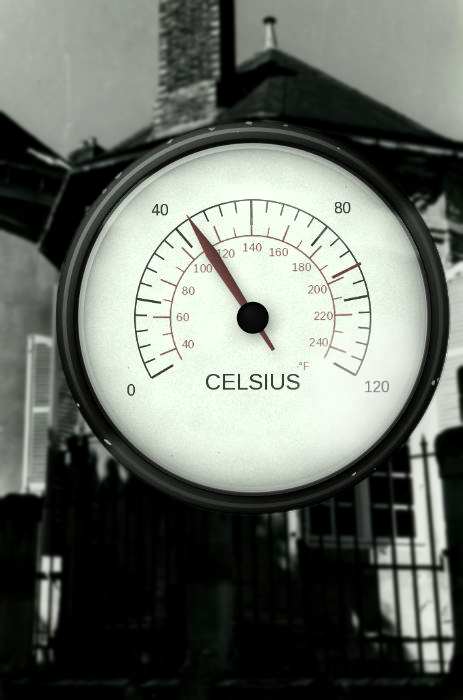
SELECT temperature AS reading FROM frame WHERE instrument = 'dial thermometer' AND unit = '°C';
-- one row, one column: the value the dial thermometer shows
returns 44 °C
